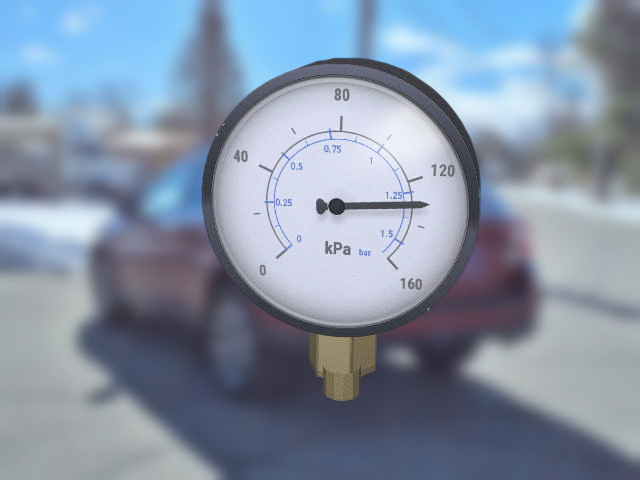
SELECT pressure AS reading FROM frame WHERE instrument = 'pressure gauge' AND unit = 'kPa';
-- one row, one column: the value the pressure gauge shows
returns 130 kPa
